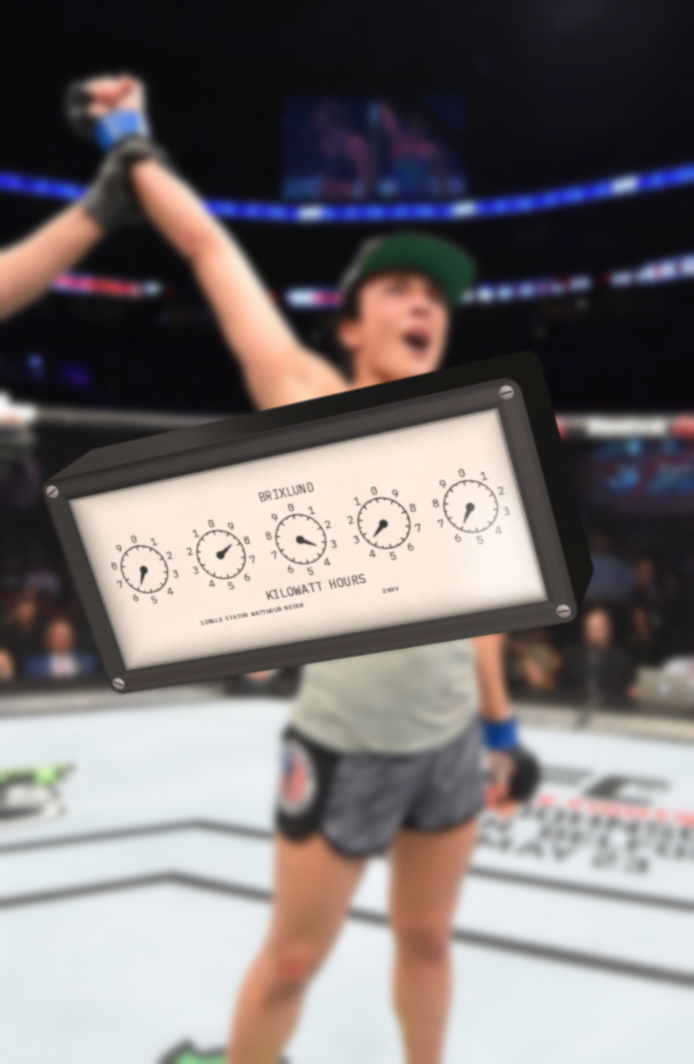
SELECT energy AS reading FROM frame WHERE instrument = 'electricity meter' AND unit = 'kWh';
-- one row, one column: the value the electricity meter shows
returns 58336 kWh
